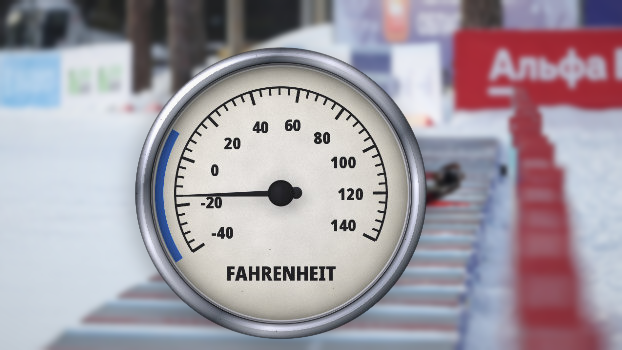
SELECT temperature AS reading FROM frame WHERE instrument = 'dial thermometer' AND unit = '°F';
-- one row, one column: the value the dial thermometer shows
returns -16 °F
